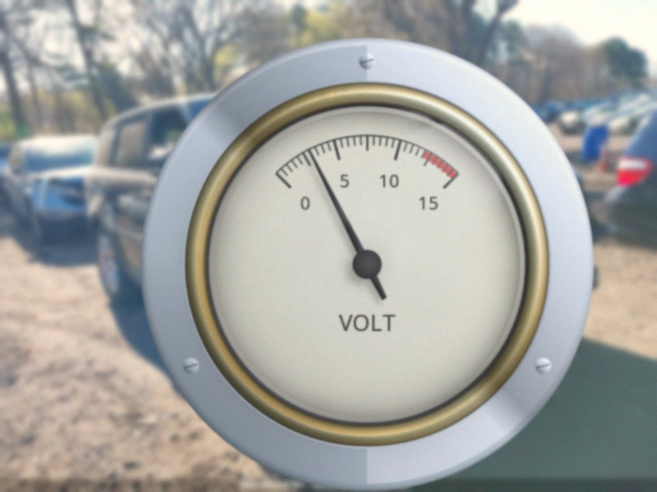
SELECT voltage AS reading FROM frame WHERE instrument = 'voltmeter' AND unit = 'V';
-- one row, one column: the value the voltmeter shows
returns 3 V
